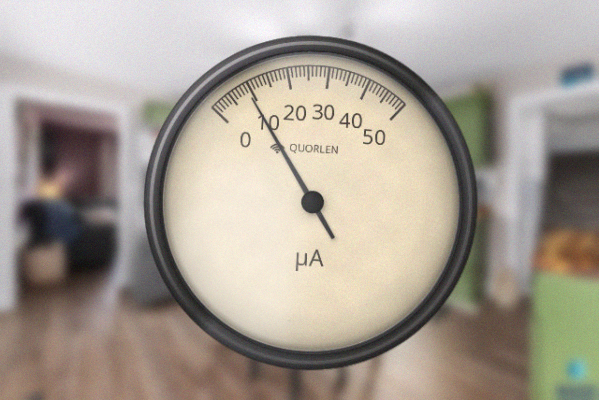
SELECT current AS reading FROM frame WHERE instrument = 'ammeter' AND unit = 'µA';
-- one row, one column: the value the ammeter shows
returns 9 µA
